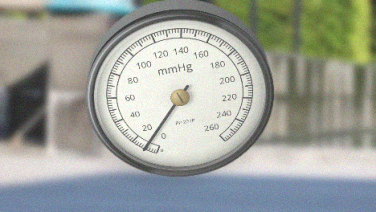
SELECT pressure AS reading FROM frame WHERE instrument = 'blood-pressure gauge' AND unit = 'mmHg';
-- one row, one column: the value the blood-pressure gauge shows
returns 10 mmHg
